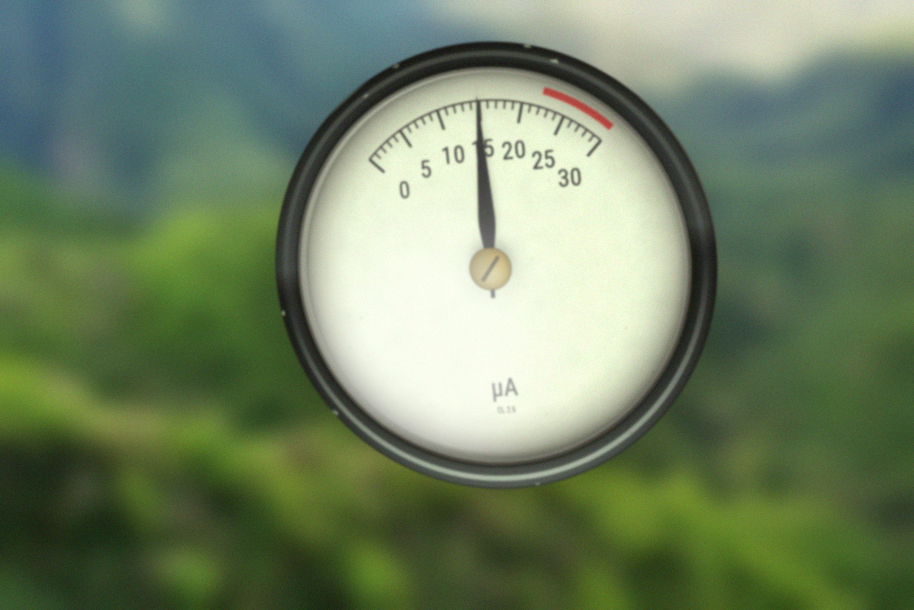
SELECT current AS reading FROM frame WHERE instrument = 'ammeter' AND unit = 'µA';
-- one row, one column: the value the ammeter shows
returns 15 µA
